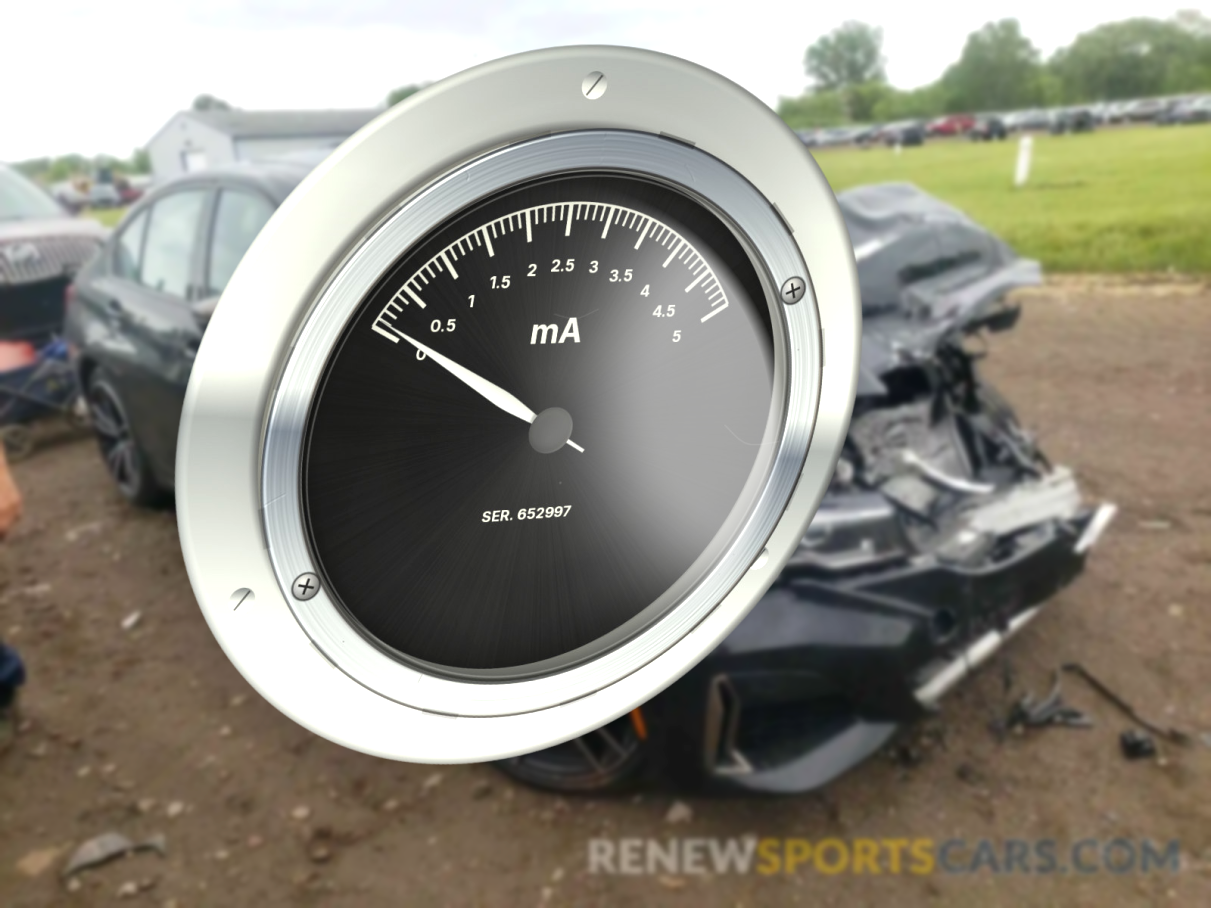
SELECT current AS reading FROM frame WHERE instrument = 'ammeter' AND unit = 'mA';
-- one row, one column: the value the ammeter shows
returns 0.1 mA
